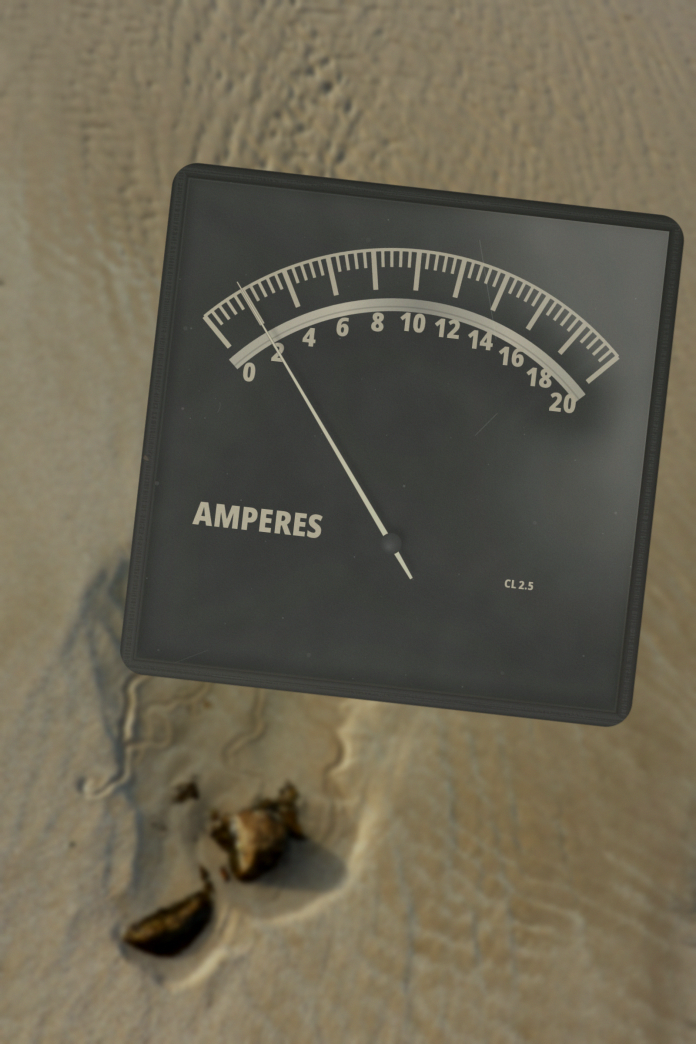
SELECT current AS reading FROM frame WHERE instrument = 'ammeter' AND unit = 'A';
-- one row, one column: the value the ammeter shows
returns 2 A
